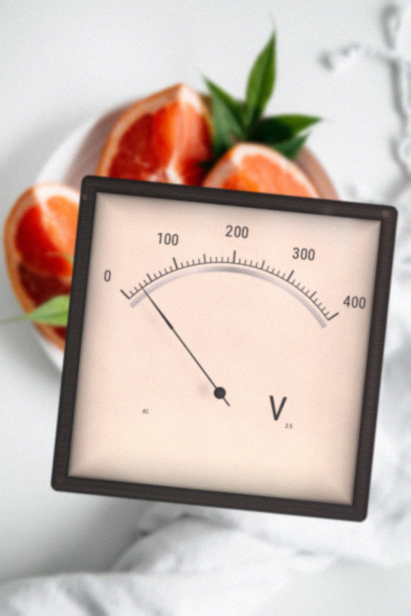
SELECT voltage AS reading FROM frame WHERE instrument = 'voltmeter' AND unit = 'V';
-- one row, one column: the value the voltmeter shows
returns 30 V
